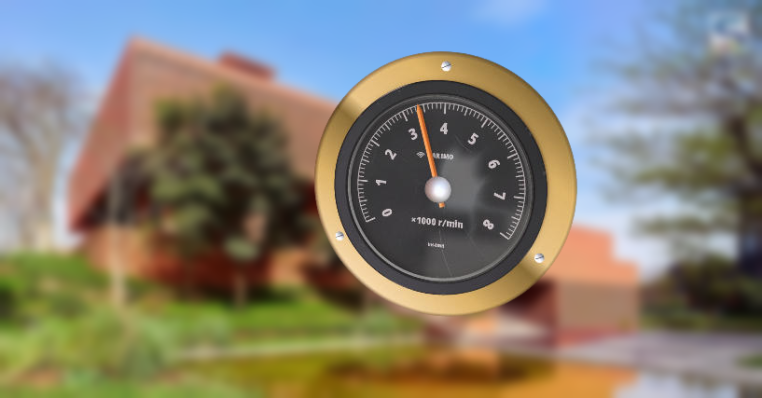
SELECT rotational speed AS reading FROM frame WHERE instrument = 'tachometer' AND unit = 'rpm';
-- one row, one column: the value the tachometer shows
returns 3400 rpm
